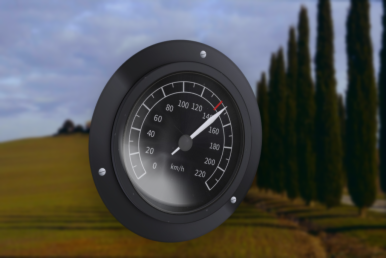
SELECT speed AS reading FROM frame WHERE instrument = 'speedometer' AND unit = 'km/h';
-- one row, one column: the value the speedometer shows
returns 145 km/h
